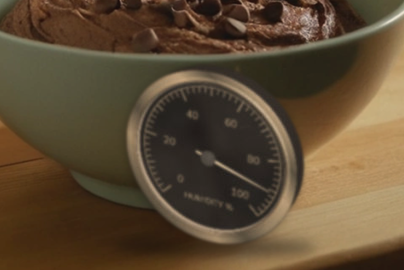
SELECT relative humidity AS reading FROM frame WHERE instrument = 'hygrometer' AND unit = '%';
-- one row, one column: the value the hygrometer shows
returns 90 %
